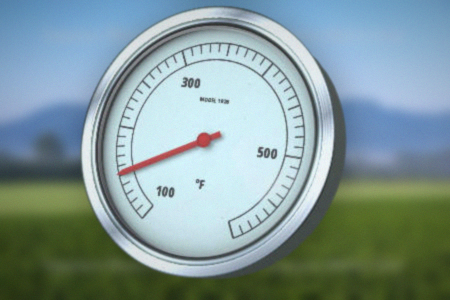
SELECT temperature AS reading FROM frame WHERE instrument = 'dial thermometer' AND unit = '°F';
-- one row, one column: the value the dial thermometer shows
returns 150 °F
